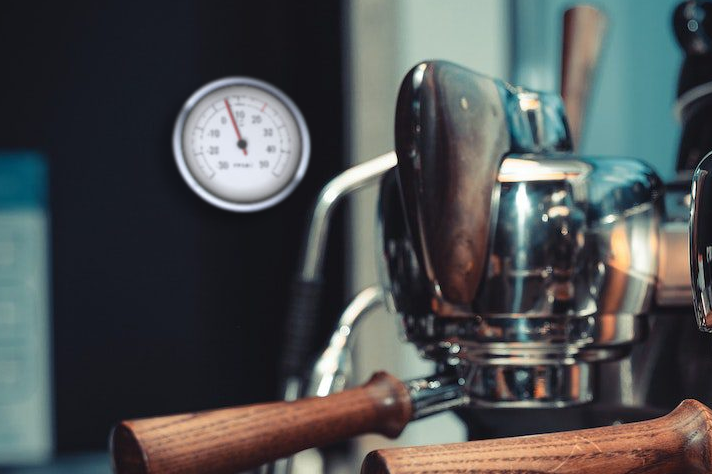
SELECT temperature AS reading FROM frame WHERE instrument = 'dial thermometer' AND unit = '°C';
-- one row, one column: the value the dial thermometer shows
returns 5 °C
